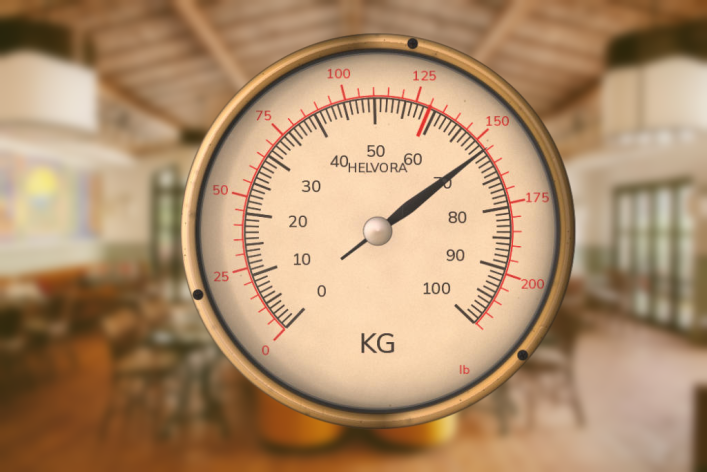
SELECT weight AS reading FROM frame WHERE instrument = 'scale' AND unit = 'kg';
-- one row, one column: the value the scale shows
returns 70 kg
